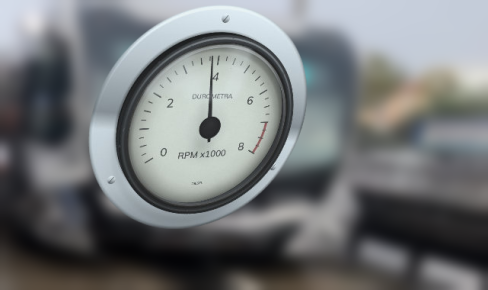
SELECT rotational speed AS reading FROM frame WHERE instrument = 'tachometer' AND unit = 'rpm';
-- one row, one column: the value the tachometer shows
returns 3750 rpm
